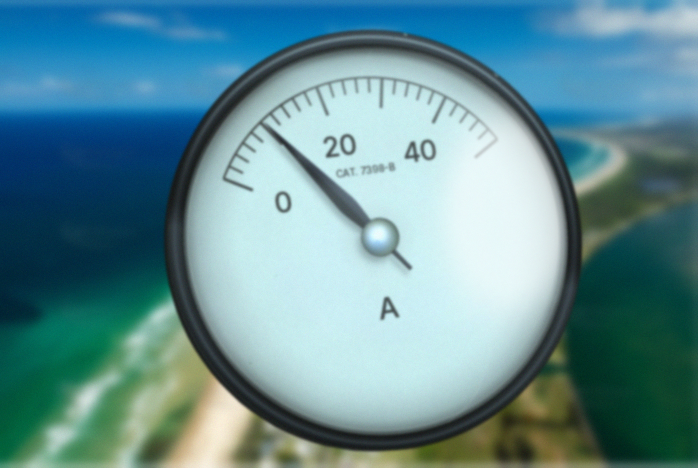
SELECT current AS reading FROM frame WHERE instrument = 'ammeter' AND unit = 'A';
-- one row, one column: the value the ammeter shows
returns 10 A
